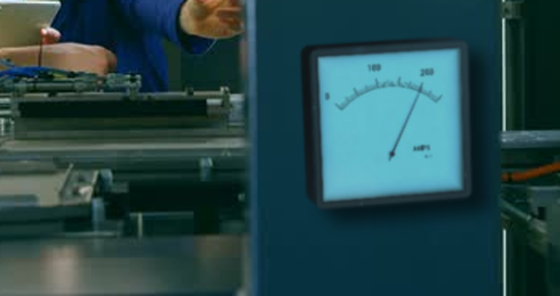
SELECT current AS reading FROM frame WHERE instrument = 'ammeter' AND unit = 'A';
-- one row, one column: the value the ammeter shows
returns 200 A
